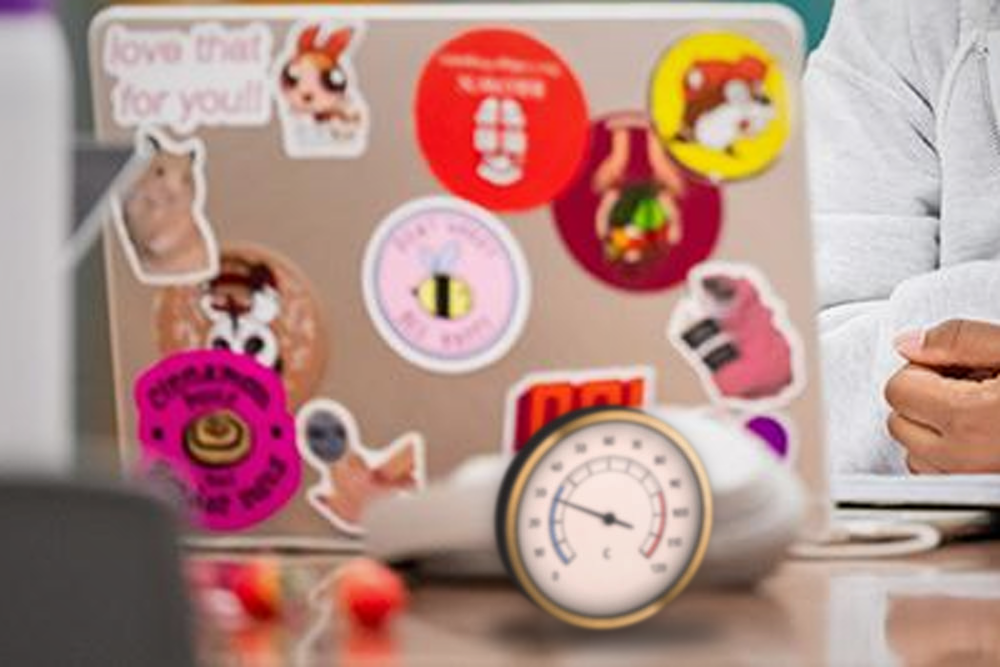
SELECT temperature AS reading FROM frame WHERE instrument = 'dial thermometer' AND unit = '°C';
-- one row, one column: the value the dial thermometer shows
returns 30 °C
